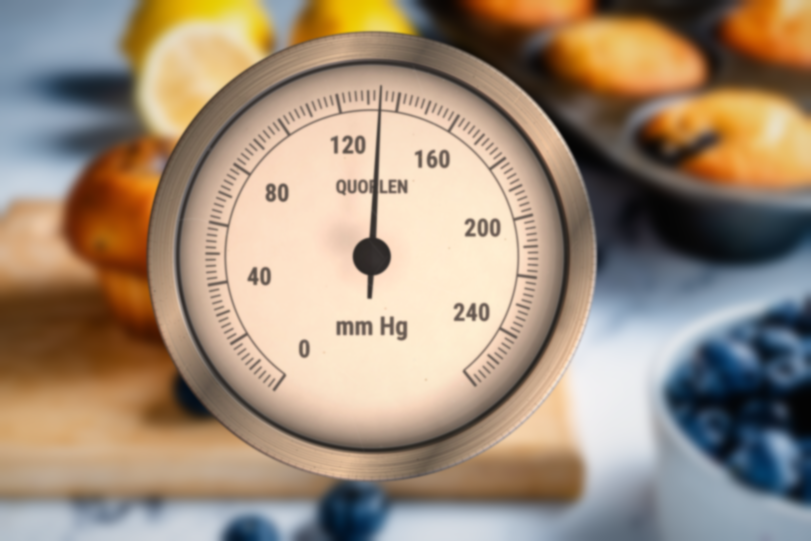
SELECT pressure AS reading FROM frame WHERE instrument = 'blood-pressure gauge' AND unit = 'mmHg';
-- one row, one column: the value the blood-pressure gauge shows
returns 134 mmHg
